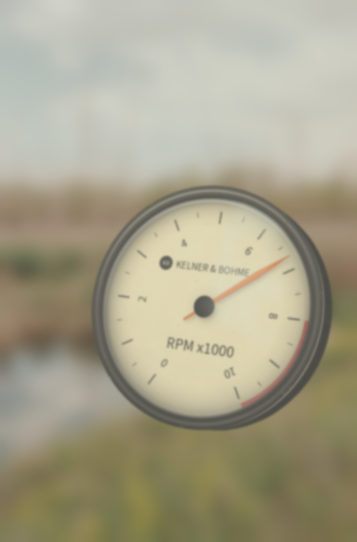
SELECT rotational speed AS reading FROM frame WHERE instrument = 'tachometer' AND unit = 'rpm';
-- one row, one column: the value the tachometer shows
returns 6750 rpm
